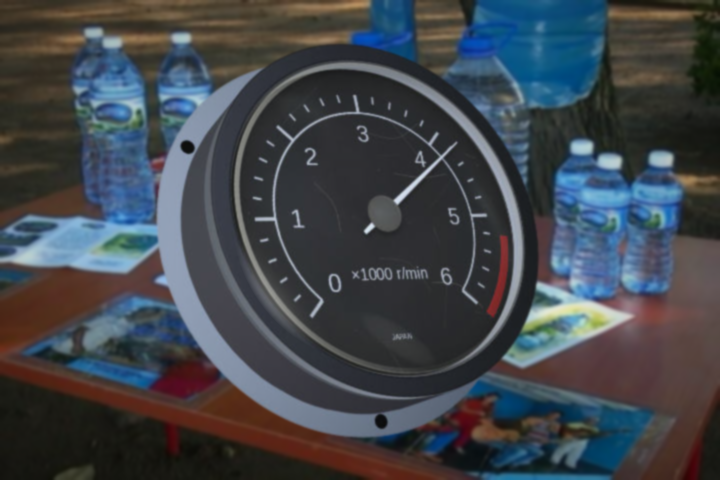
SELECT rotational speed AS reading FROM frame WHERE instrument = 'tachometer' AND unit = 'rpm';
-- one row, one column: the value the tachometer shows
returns 4200 rpm
